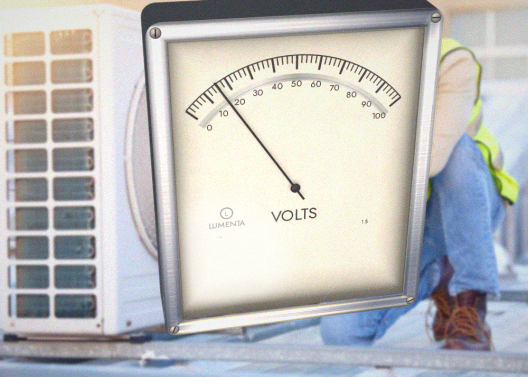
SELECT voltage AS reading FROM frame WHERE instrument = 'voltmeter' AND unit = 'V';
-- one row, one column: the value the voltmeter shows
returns 16 V
